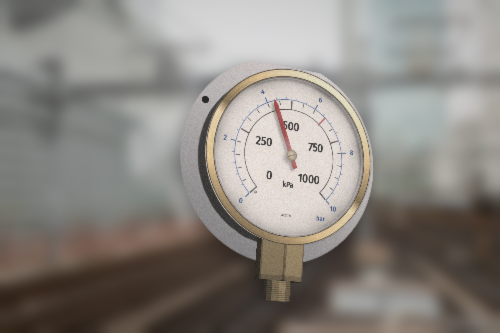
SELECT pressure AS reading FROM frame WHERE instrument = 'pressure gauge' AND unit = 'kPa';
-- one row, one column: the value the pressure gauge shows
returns 425 kPa
